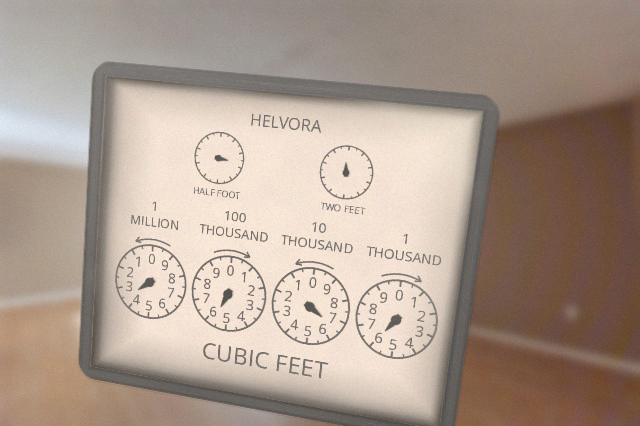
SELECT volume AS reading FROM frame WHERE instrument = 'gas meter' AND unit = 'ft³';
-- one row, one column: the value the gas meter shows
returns 356600 ft³
